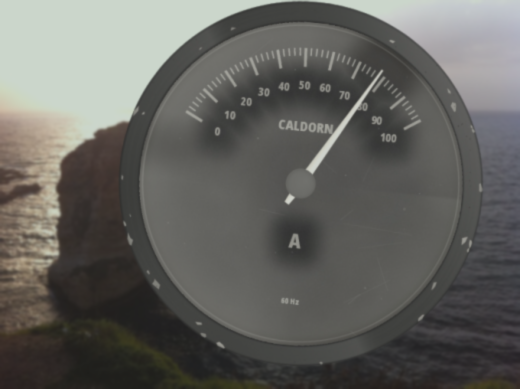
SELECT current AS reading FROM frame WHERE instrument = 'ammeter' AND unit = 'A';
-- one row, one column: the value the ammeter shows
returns 78 A
